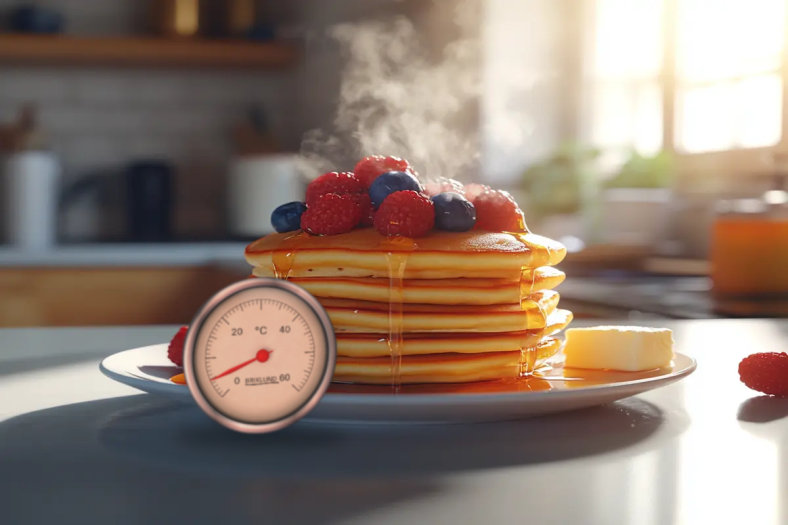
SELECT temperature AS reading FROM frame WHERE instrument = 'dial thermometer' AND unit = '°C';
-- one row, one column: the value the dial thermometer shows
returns 5 °C
